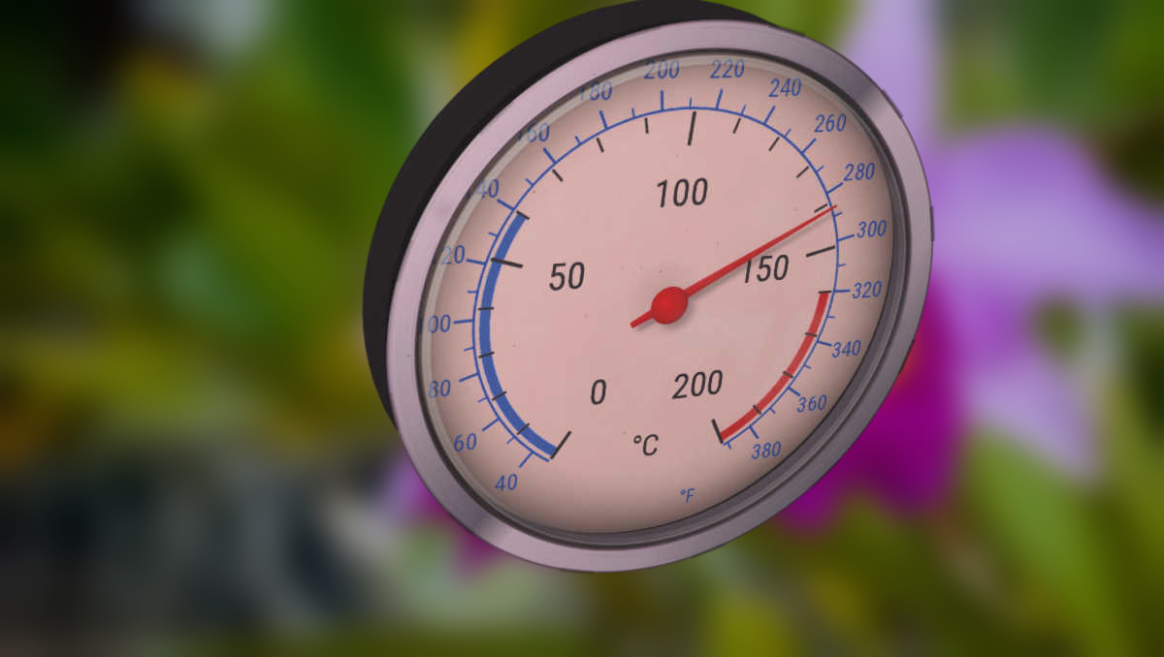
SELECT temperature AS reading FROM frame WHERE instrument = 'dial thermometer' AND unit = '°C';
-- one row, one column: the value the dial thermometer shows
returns 140 °C
